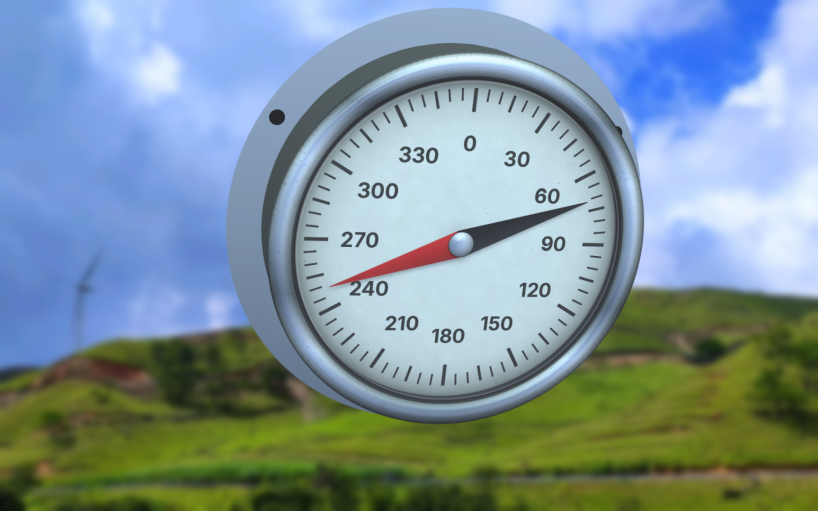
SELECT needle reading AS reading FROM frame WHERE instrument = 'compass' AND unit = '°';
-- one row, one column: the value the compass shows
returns 250 °
